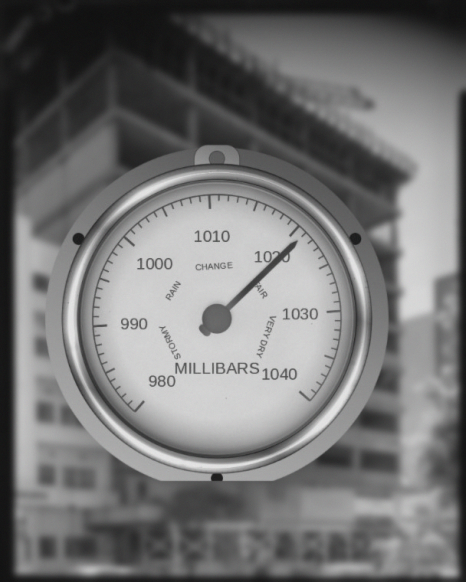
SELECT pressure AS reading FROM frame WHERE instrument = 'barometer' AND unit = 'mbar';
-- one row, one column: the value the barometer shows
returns 1021 mbar
